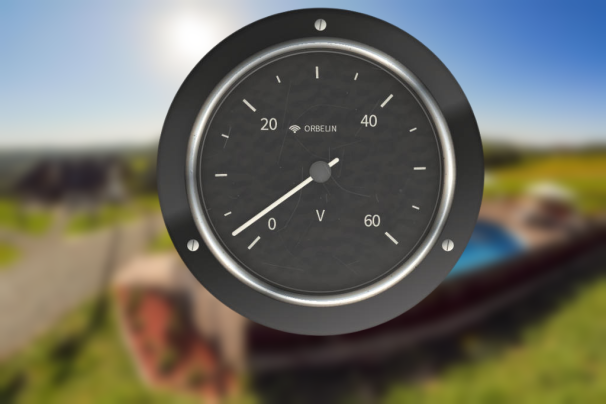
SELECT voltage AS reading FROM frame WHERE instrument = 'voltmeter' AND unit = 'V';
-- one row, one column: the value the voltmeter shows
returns 2.5 V
